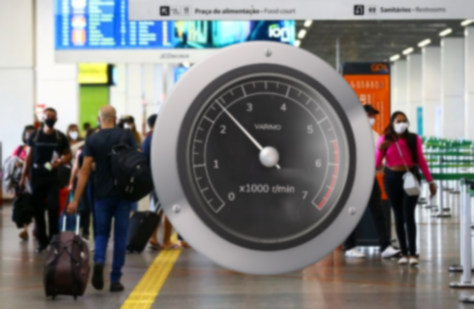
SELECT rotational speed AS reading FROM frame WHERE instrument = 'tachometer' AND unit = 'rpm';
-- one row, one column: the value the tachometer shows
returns 2375 rpm
